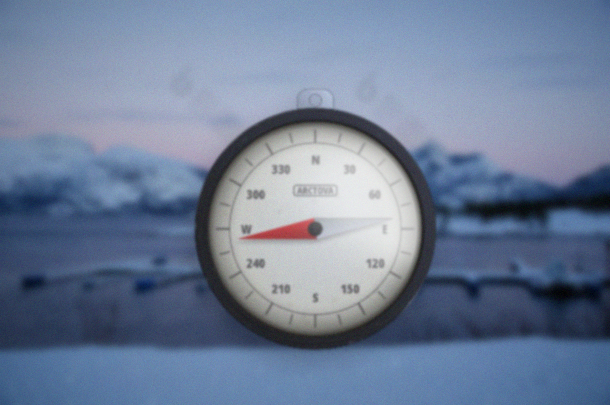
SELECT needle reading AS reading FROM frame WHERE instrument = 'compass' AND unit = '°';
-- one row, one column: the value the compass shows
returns 262.5 °
